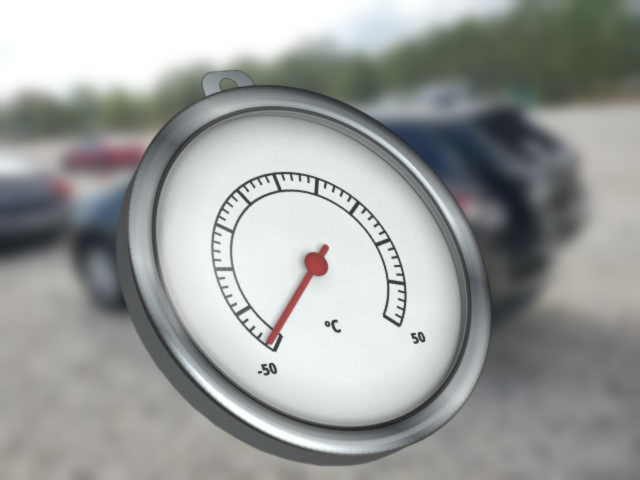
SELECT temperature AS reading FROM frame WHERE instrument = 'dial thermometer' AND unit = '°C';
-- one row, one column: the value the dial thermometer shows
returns -48 °C
